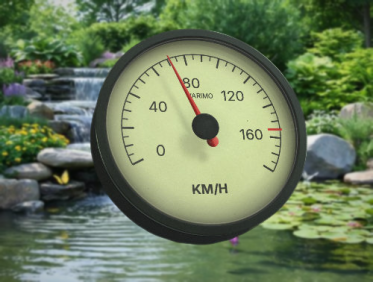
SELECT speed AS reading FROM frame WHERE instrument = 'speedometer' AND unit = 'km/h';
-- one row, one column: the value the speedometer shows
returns 70 km/h
